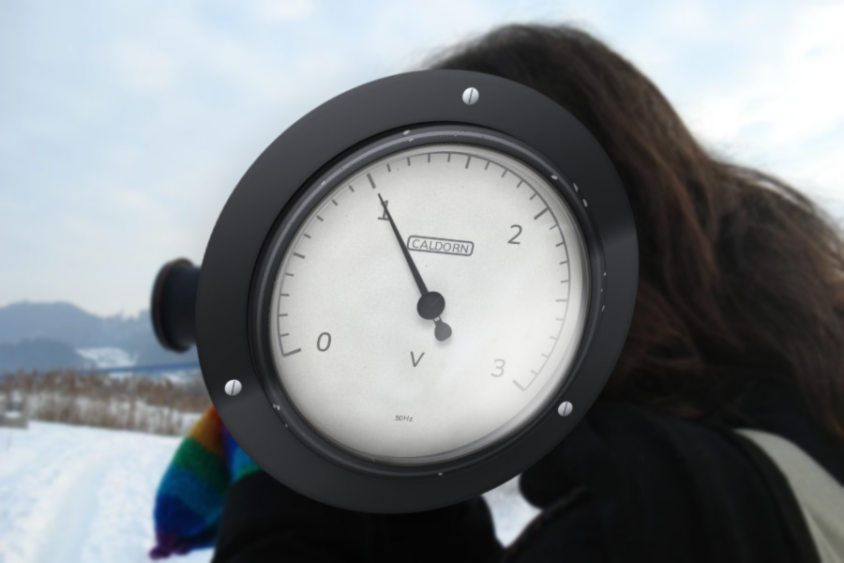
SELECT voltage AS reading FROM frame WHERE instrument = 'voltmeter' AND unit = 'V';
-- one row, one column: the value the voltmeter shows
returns 1 V
